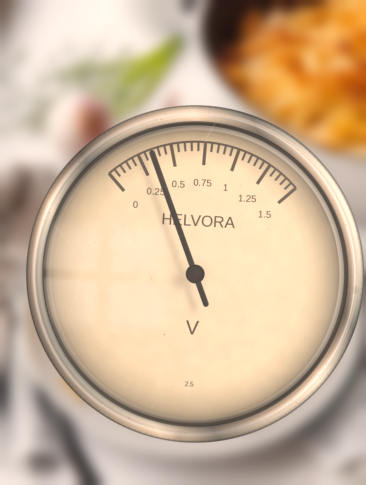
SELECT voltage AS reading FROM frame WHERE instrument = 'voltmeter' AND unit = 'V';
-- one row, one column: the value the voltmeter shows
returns 0.35 V
